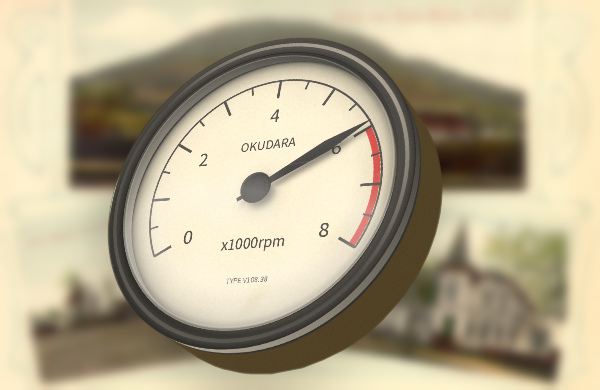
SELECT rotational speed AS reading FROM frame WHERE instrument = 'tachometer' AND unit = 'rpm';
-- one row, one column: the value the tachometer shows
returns 6000 rpm
